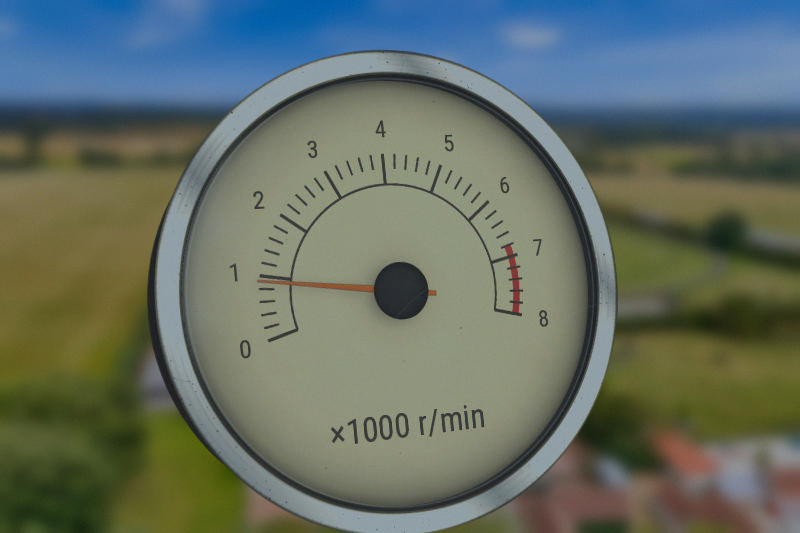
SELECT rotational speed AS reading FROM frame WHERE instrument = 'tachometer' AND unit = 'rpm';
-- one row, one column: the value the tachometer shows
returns 900 rpm
